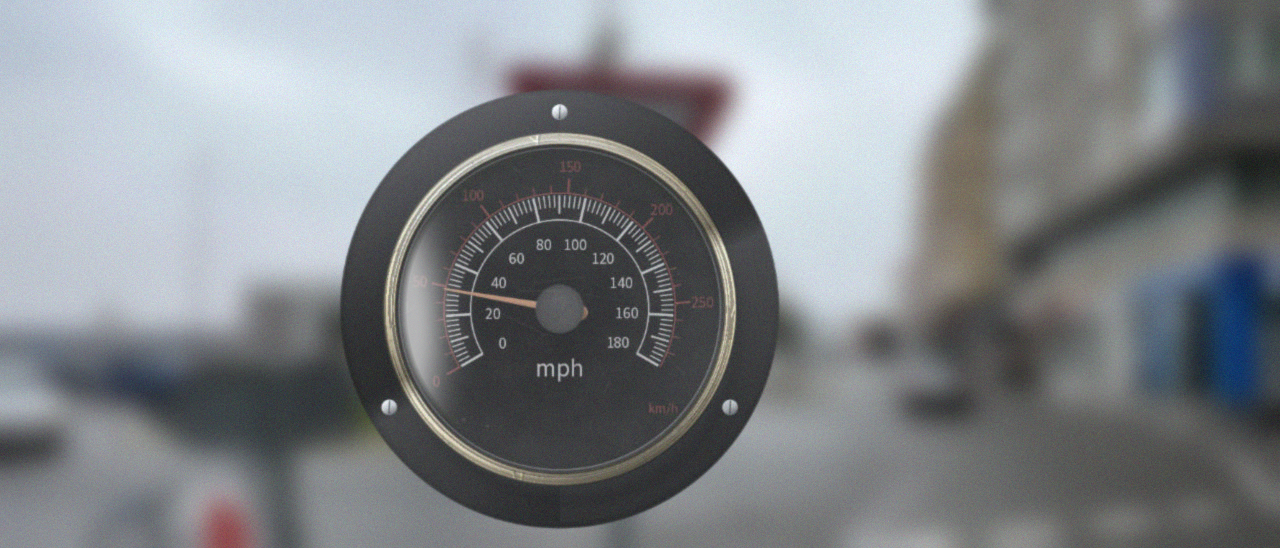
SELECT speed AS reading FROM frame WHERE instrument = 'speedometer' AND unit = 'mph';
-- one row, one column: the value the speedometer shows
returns 30 mph
